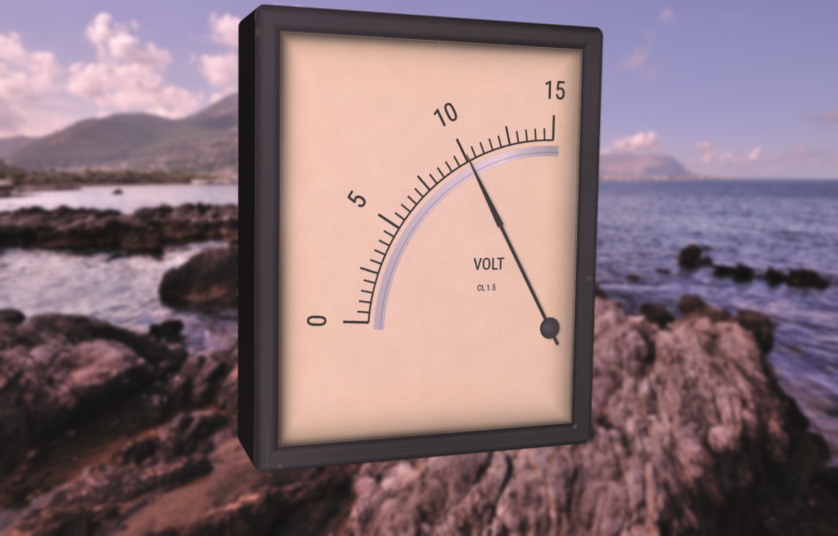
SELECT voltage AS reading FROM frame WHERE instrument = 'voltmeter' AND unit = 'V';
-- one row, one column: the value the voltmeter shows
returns 10 V
